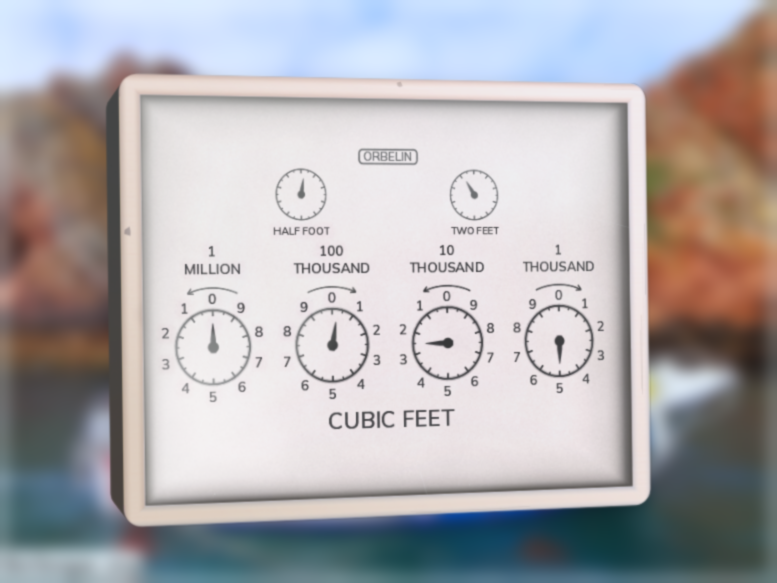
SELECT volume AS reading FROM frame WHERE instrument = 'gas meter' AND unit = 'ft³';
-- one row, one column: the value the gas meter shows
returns 2500 ft³
